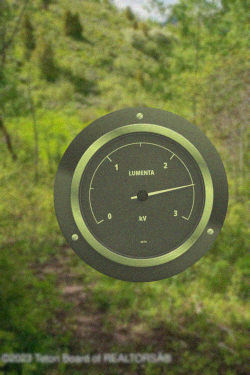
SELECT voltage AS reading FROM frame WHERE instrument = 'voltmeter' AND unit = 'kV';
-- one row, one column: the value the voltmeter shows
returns 2.5 kV
